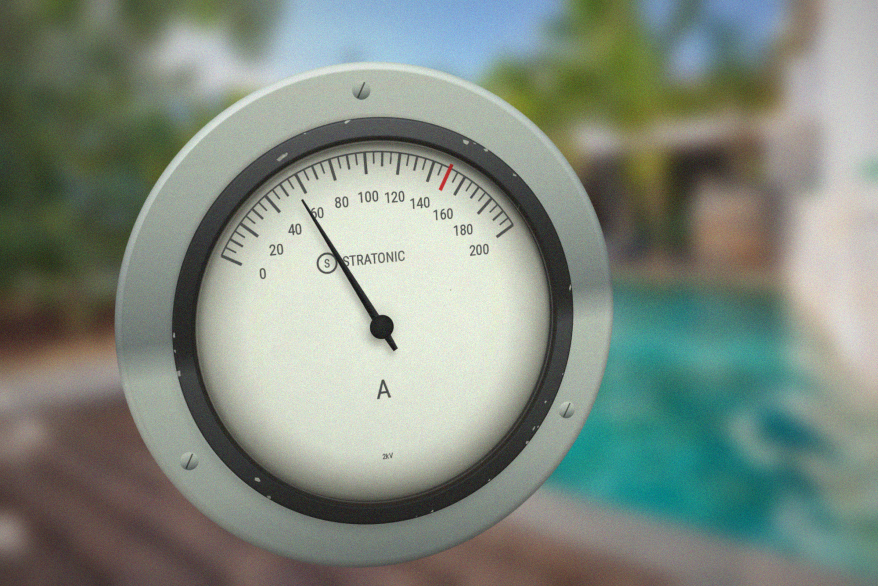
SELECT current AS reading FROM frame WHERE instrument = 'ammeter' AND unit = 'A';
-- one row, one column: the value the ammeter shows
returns 55 A
